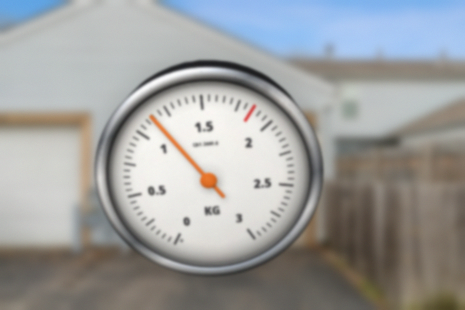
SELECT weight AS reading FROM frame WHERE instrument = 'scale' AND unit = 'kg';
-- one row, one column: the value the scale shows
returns 1.15 kg
